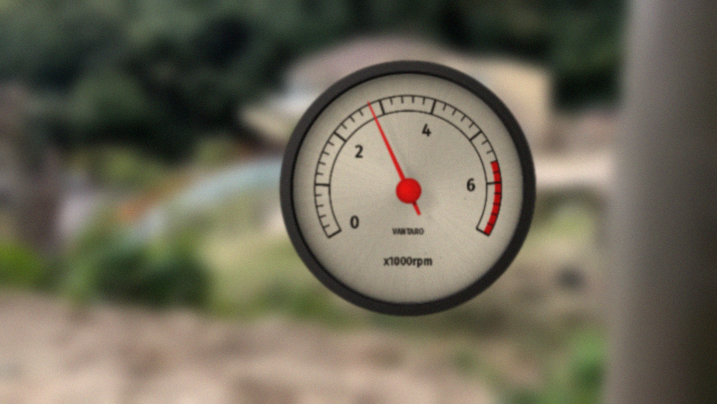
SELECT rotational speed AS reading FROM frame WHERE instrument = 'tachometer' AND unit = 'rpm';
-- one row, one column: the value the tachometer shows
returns 2800 rpm
